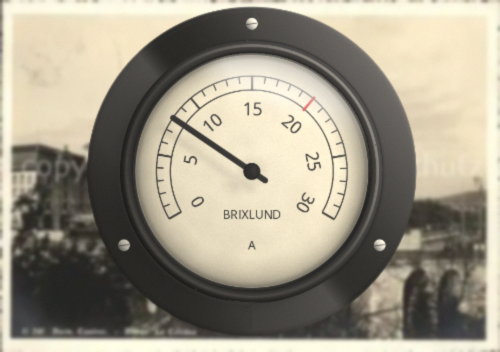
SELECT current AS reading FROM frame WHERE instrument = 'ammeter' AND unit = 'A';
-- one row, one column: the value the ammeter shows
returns 8 A
